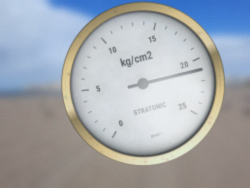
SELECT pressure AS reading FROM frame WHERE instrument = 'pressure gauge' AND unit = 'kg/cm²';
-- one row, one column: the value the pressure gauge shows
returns 21 kg/cm²
